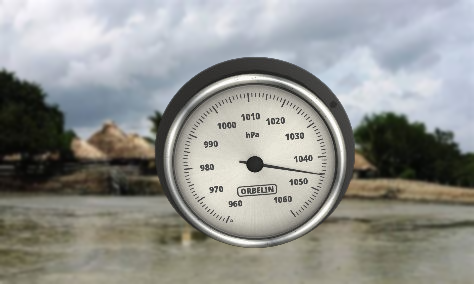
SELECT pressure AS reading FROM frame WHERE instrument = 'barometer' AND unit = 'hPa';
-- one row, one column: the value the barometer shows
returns 1045 hPa
